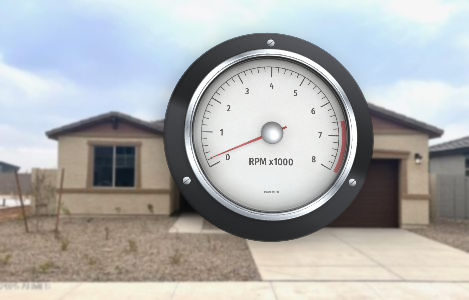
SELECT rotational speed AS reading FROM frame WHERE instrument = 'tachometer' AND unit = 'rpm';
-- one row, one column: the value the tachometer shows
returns 200 rpm
